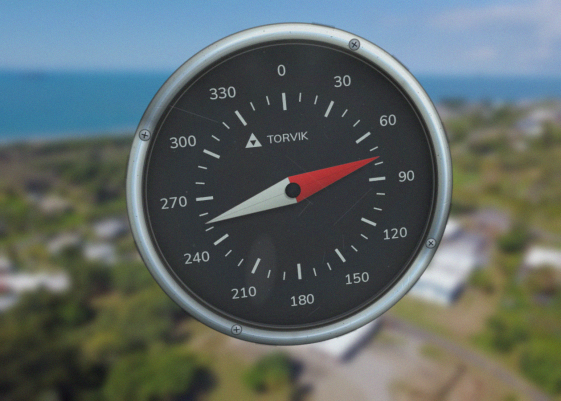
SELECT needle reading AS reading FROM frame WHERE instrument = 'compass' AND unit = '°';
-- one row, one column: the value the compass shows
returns 75 °
